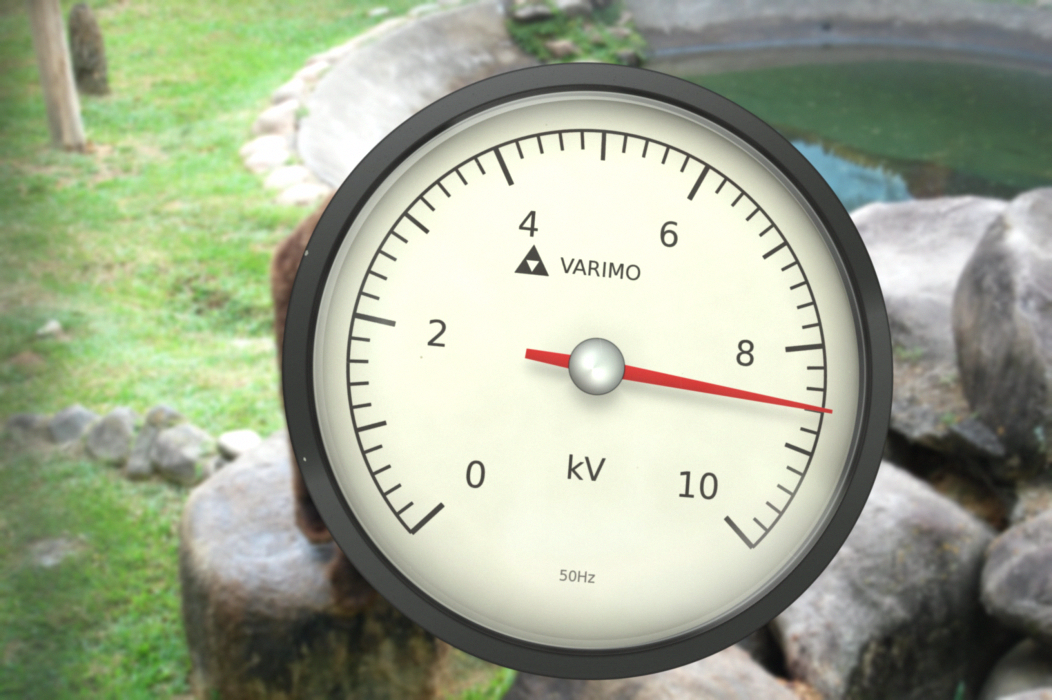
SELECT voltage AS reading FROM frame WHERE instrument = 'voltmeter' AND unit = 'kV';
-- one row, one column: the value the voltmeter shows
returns 8.6 kV
